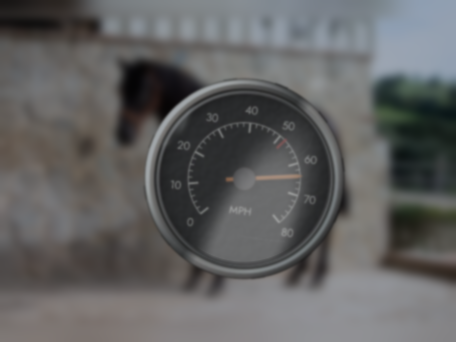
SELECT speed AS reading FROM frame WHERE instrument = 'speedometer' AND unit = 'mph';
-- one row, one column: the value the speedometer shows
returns 64 mph
